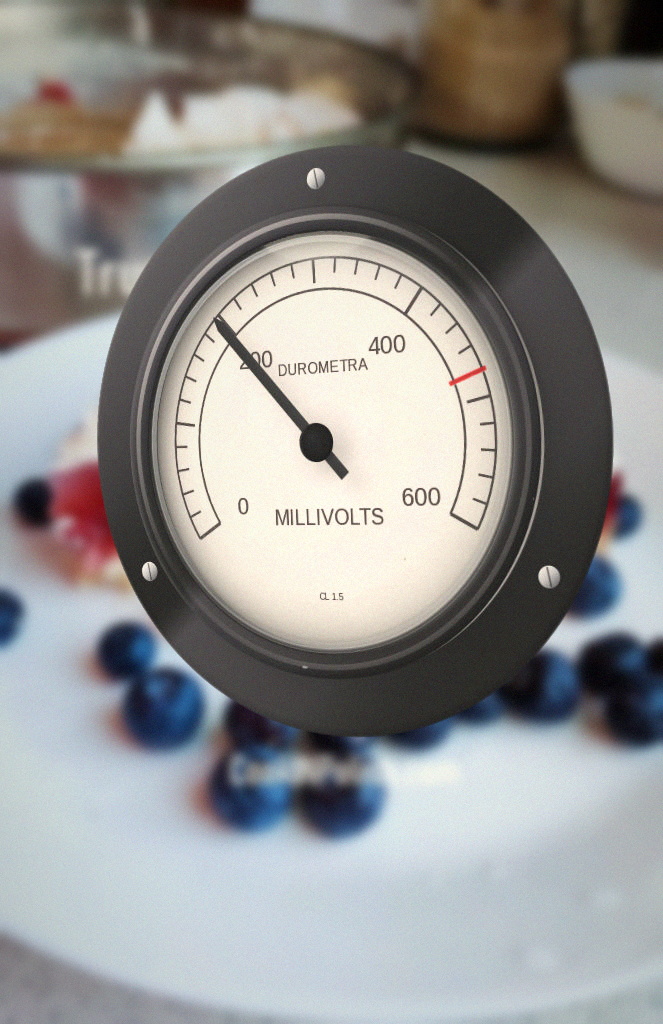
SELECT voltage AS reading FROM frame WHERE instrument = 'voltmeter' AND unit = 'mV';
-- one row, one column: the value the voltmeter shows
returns 200 mV
